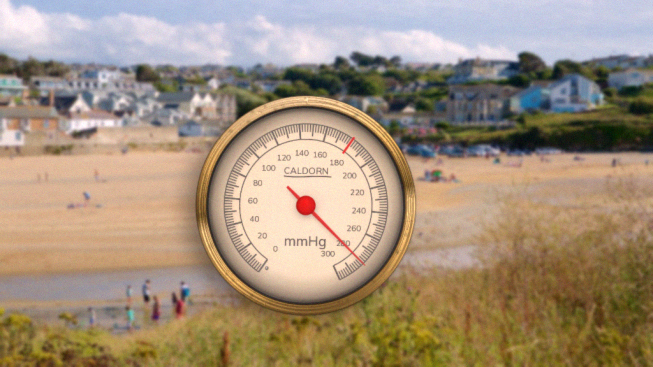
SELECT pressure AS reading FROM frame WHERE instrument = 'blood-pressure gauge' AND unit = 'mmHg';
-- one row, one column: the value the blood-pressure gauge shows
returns 280 mmHg
